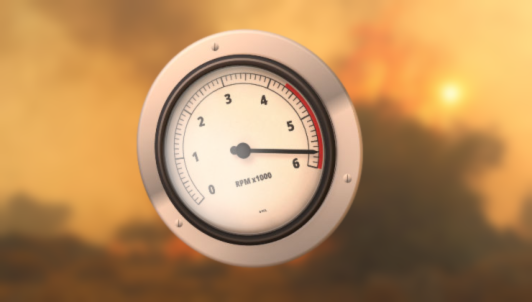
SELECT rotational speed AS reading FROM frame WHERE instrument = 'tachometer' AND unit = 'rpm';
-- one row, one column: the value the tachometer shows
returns 5700 rpm
